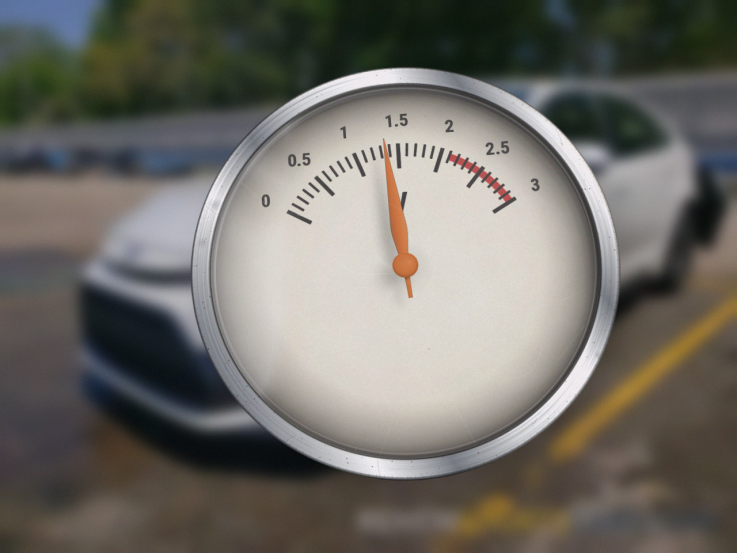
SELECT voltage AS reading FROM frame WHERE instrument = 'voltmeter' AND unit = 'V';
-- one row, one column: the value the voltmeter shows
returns 1.35 V
